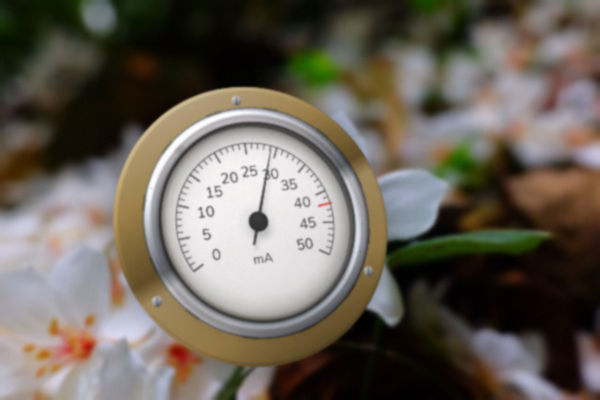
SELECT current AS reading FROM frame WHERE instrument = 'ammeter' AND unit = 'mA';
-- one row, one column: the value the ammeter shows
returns 29 mA
